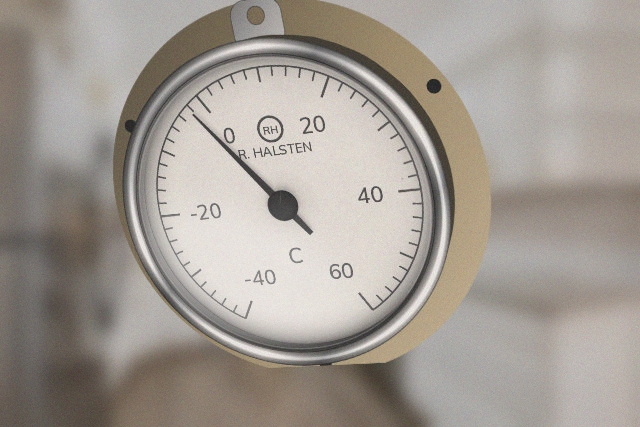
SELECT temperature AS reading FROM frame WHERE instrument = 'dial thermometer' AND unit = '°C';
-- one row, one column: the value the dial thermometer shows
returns -2 °C
